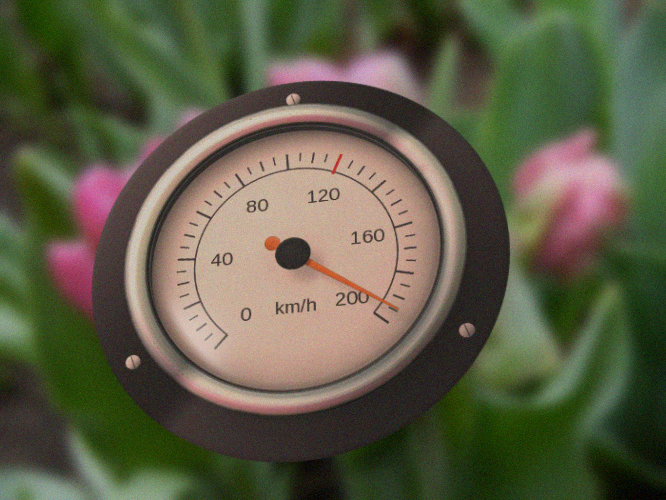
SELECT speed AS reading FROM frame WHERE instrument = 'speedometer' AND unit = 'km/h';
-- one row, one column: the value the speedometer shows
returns 195 km/h
